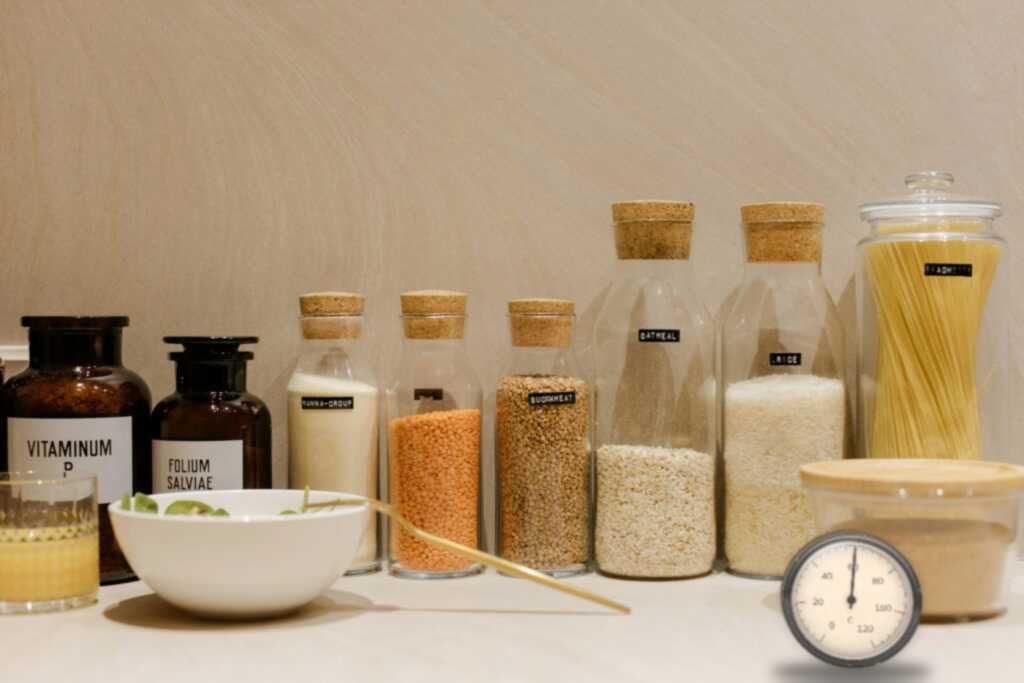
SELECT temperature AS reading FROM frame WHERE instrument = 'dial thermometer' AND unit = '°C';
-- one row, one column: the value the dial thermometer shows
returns 60 °C
